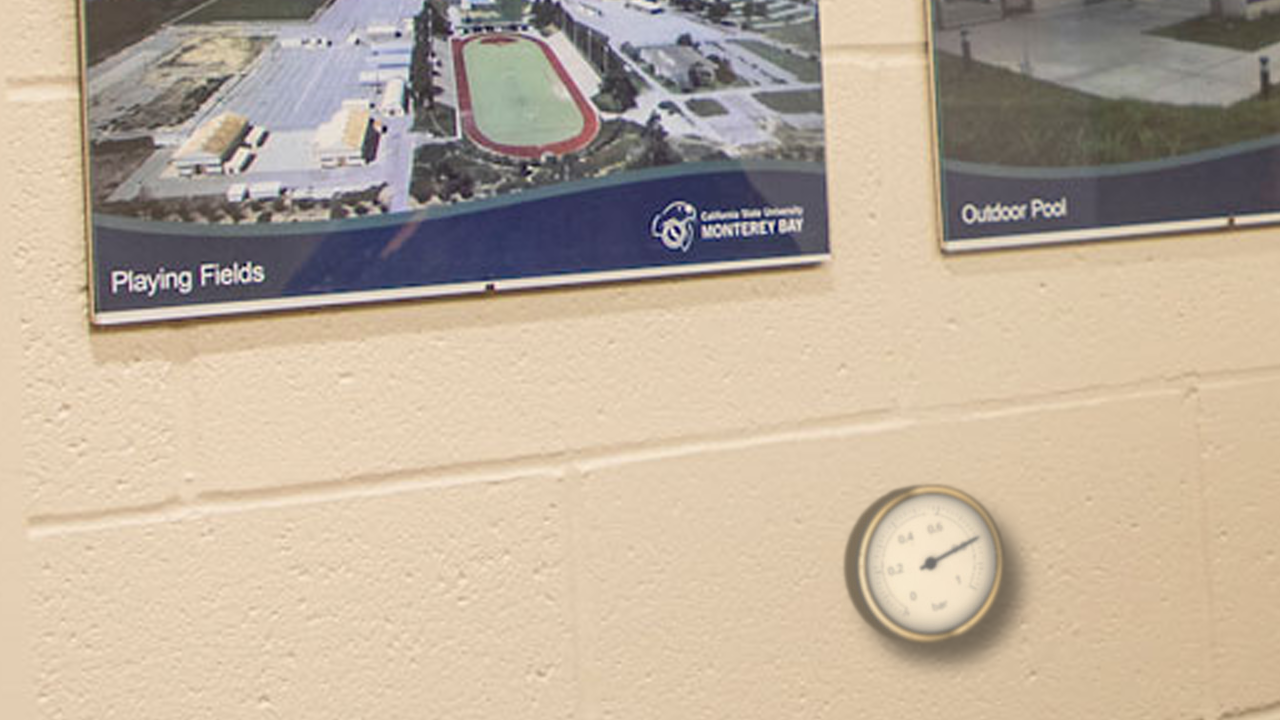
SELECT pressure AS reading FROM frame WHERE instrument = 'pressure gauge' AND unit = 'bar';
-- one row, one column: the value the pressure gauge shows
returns 0.8 bar
